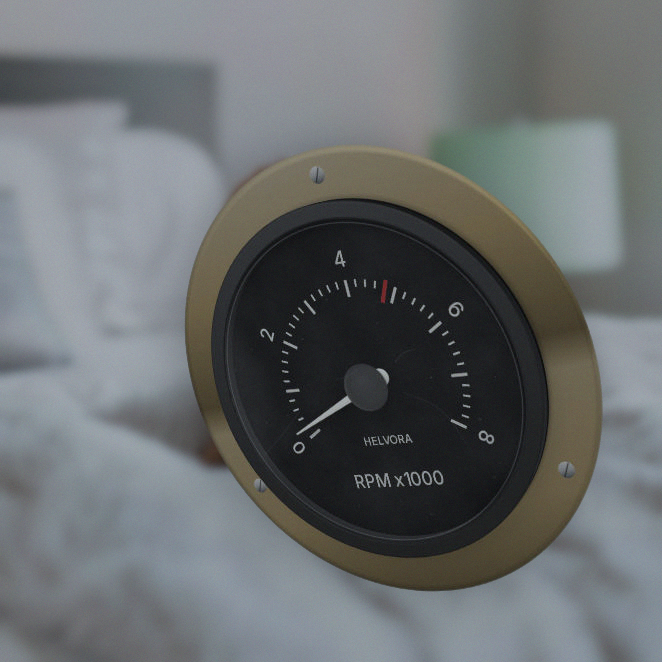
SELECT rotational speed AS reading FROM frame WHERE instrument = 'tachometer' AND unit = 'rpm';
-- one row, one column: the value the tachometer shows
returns 200 rpm
